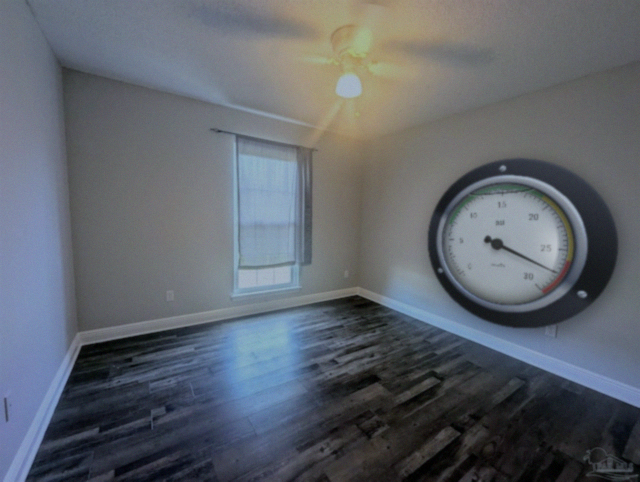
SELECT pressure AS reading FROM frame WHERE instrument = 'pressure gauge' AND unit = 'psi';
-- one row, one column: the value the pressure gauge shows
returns 27.5 psi
